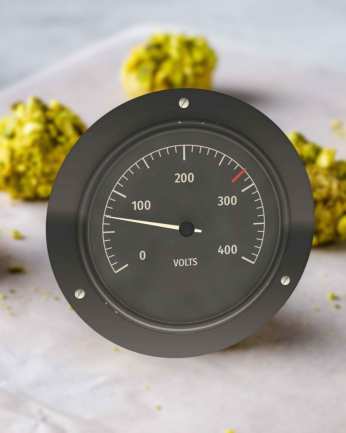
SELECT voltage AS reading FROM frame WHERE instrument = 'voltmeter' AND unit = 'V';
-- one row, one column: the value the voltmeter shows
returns 70 V
